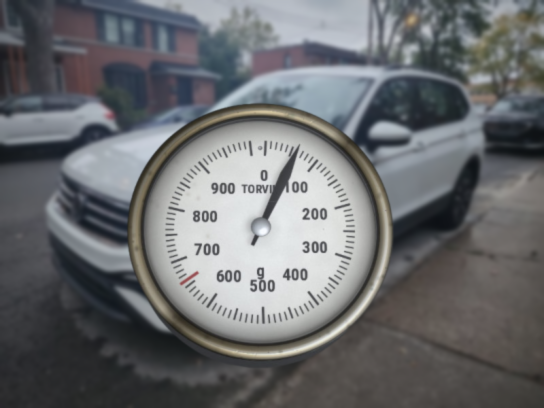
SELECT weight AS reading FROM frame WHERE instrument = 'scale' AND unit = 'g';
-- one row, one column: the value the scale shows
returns 60 g
